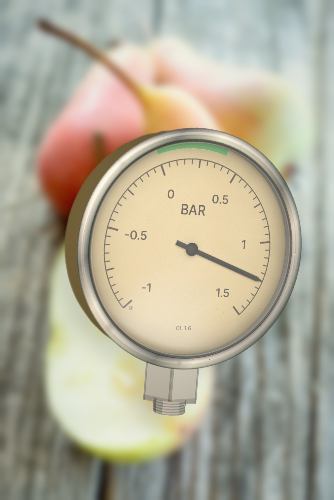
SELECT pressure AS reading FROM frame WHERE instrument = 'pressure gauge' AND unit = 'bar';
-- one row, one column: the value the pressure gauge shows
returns 1.25 bar
